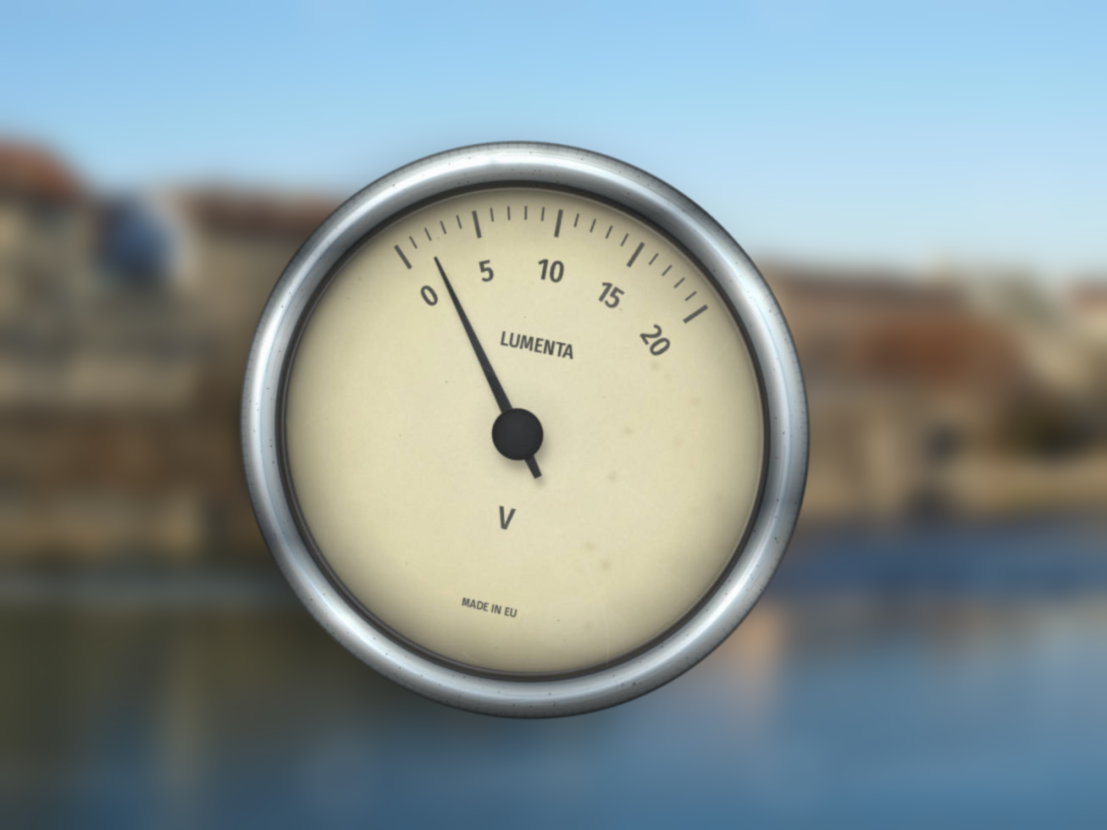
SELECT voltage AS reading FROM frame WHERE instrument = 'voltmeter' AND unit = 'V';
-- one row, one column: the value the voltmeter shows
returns 2 V
